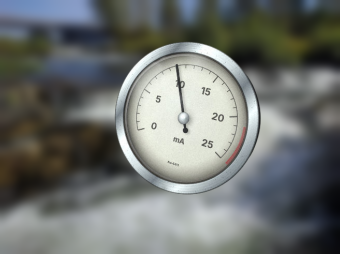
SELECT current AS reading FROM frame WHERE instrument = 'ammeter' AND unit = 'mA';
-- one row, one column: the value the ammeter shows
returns 10 mA
